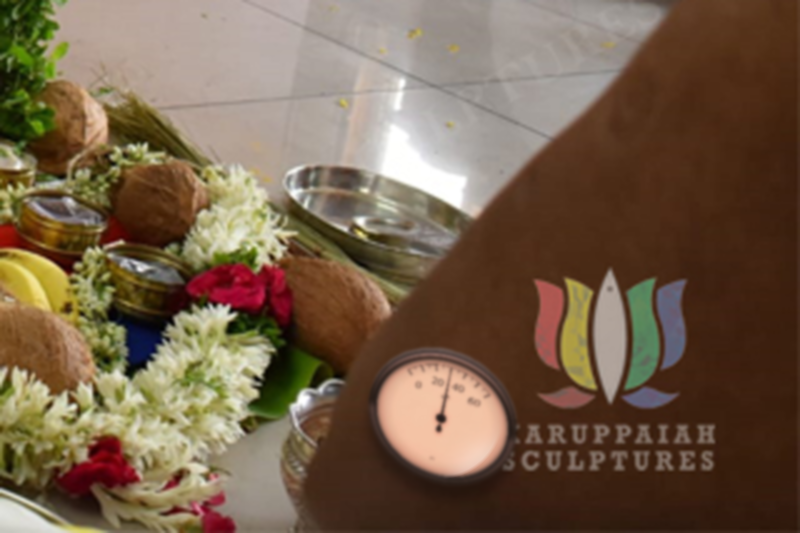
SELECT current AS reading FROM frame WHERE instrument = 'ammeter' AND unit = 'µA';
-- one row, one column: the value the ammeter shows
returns 30 µA
